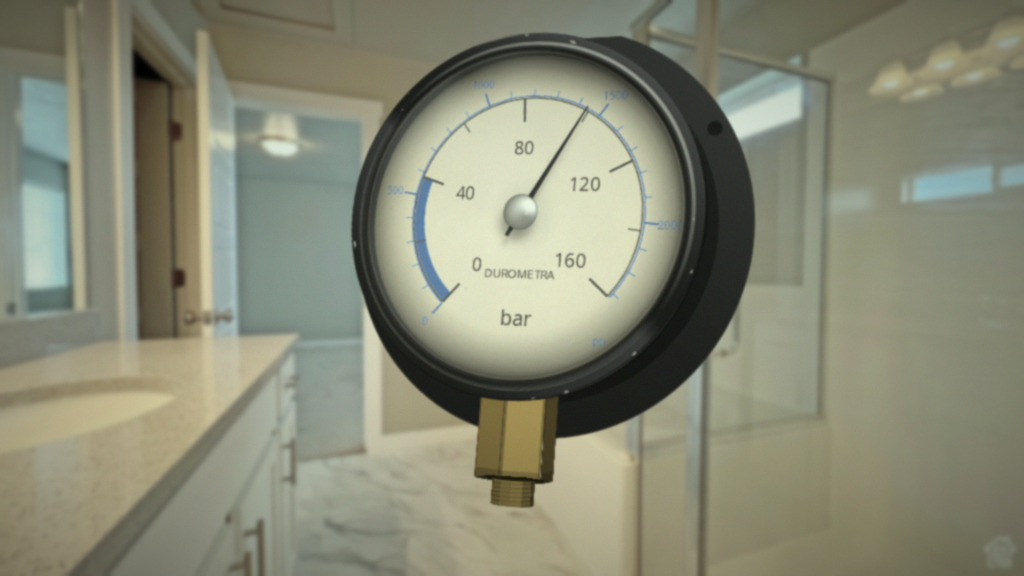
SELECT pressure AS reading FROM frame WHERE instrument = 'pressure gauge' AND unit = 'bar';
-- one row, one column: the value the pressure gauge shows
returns 100 bar
